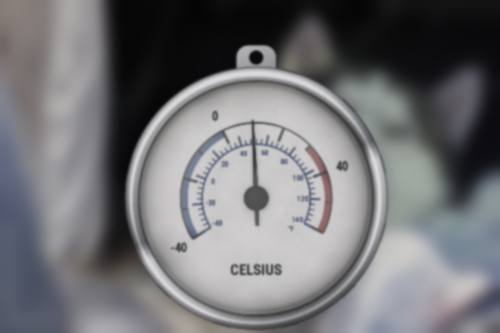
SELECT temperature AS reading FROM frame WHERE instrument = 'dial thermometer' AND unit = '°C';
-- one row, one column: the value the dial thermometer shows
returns 10 °C
